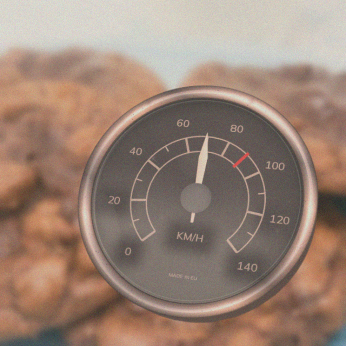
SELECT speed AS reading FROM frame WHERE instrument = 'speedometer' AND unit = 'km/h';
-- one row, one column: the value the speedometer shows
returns 70 km/h
